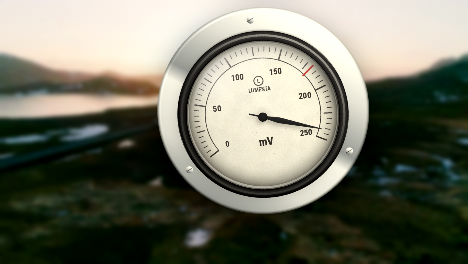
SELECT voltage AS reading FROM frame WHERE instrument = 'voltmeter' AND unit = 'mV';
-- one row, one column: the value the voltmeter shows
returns 240 mV
